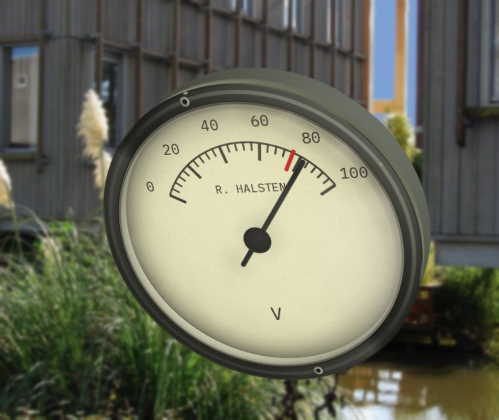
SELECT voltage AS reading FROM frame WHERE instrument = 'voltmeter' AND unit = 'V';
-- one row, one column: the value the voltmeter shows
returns 82 V
